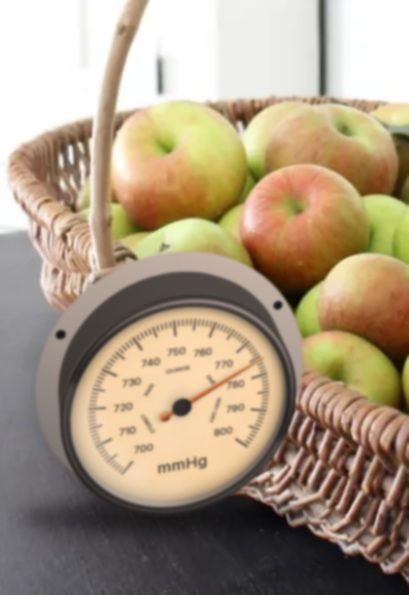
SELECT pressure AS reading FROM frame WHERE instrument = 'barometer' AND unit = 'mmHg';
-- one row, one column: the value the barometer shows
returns 775 mmHg
